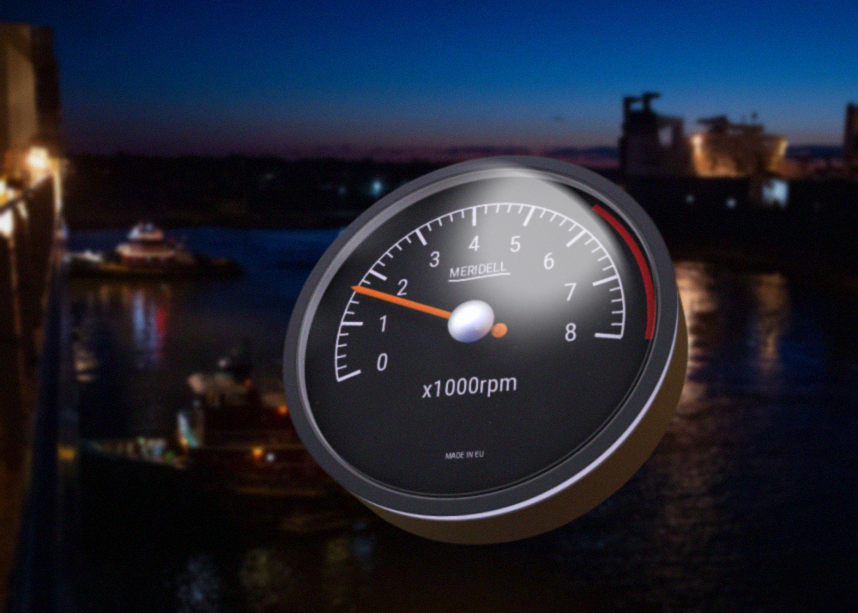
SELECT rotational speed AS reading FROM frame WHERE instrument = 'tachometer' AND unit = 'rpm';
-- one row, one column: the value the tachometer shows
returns 1600 rpm
